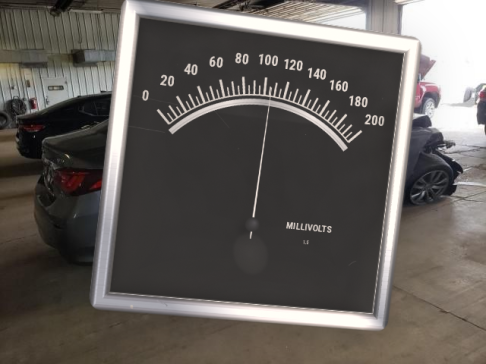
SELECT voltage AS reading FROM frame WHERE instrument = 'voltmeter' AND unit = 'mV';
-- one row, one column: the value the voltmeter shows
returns 105 mV
